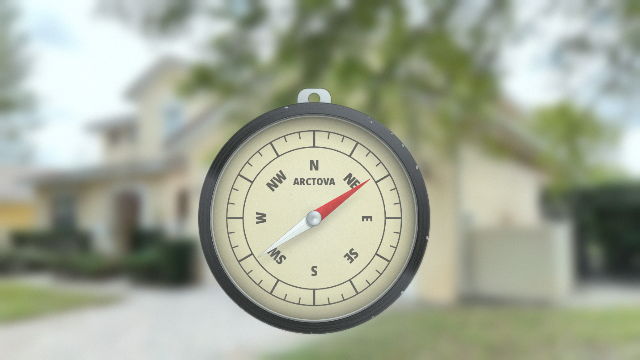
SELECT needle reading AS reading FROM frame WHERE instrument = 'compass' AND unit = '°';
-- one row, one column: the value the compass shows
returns 55 °
